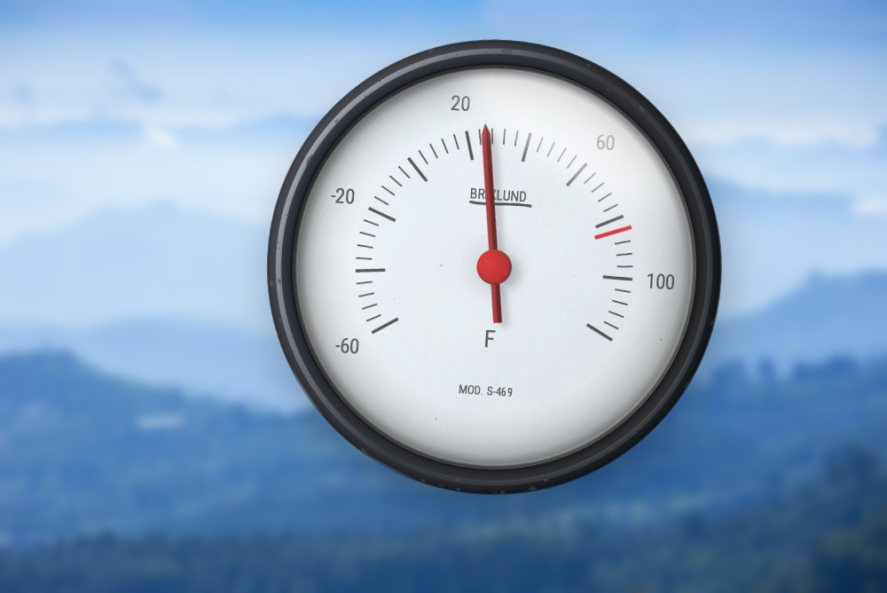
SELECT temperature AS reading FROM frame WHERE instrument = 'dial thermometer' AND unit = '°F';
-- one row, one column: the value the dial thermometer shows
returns 26 °F
